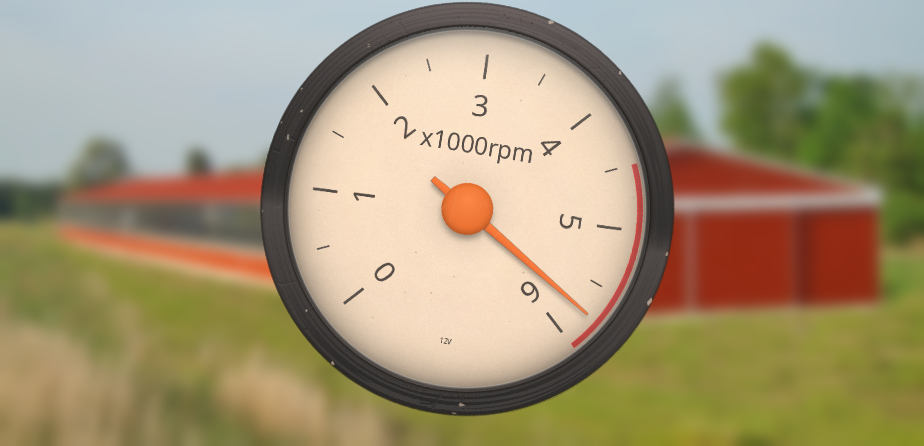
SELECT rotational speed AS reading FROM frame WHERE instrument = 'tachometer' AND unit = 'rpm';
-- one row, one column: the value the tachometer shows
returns 5750 rpm
